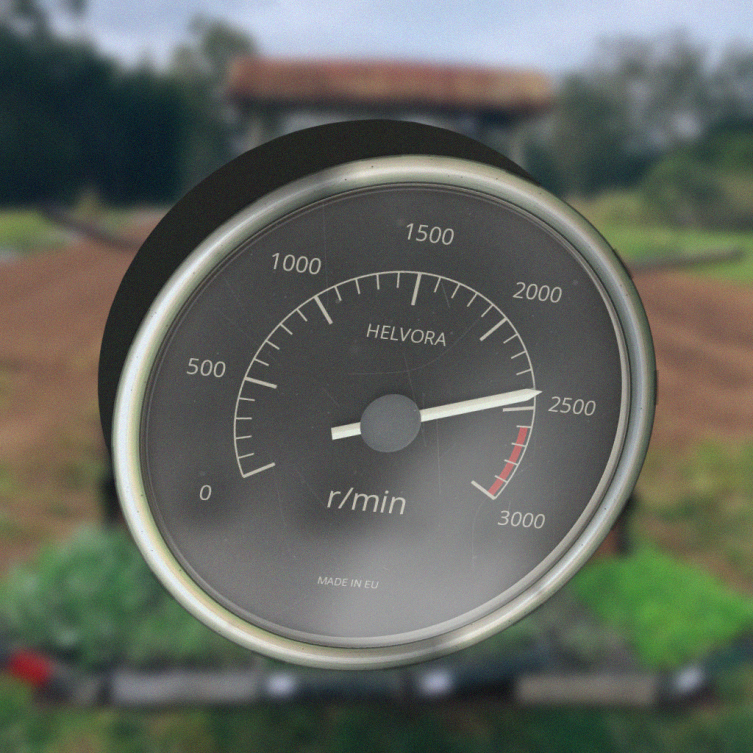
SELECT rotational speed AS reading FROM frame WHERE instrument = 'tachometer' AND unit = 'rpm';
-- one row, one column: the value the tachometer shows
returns 2400 rpm
